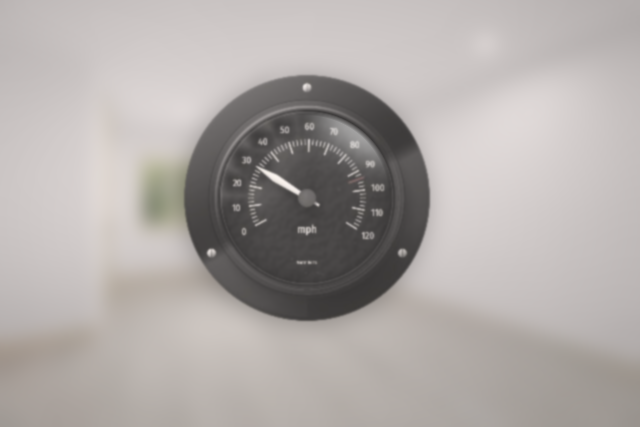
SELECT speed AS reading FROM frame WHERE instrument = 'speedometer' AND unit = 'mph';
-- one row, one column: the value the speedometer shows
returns 30 mph
